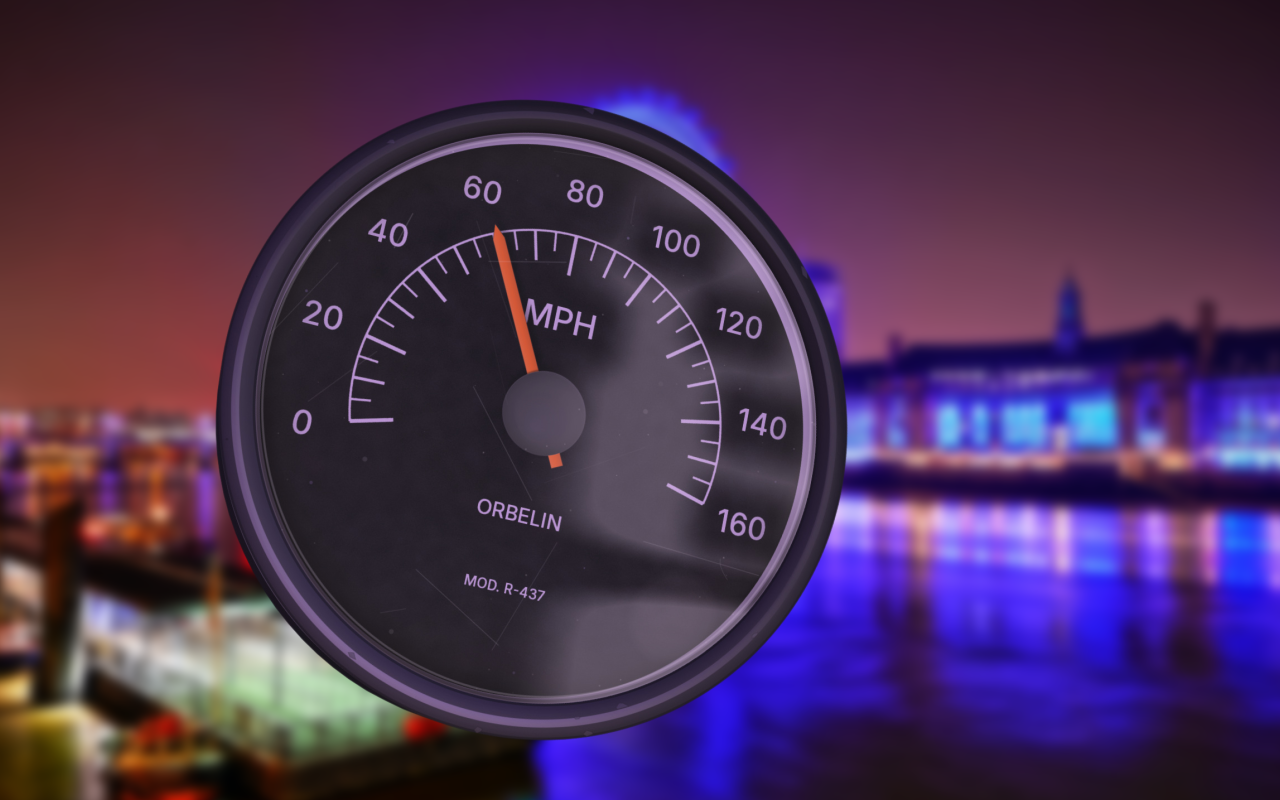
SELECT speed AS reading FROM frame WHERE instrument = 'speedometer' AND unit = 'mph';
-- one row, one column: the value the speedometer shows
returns 60 mph
